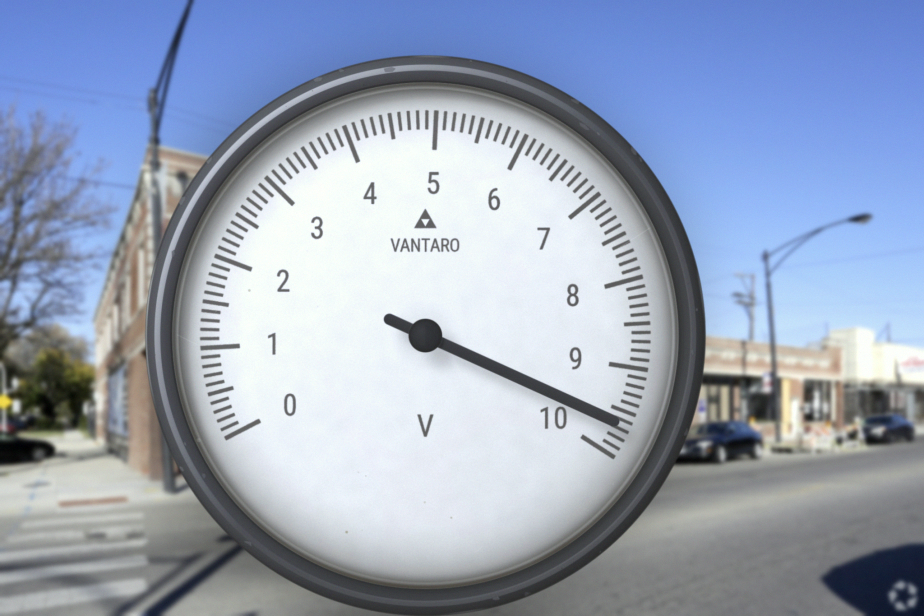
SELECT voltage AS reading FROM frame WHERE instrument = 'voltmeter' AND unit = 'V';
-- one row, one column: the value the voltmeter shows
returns 9.65 V
